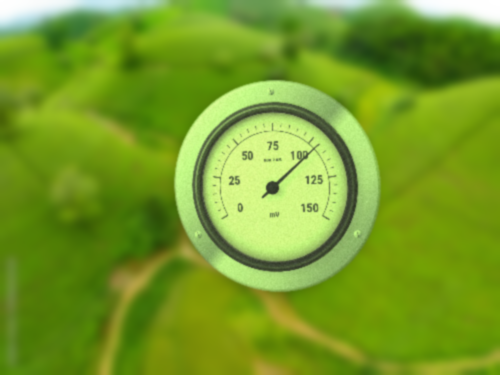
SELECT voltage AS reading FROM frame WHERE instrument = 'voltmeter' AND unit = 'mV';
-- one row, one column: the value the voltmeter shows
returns 105 mV
